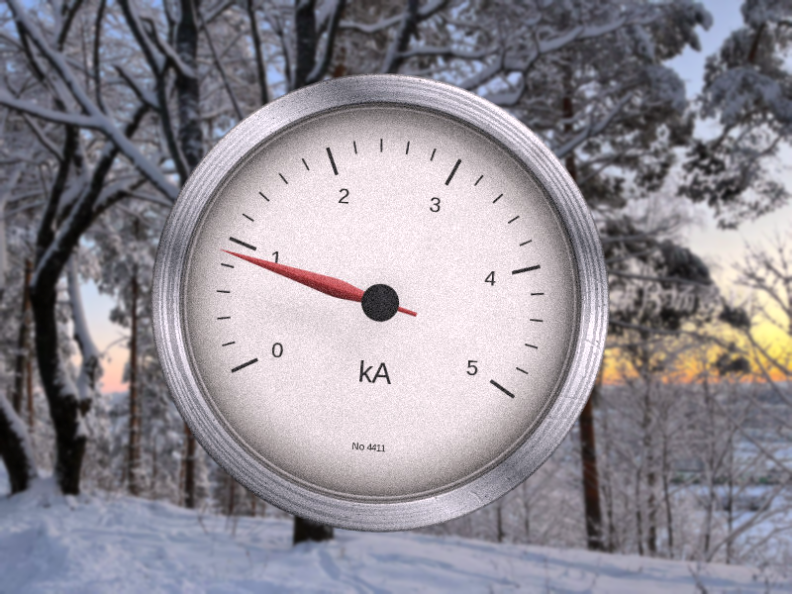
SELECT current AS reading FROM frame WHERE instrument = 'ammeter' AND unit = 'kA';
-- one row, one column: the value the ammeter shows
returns 0.9 kA
